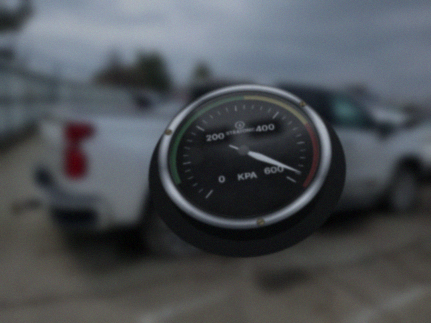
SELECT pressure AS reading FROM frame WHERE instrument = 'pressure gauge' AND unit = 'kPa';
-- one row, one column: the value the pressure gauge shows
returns 580 kPa
